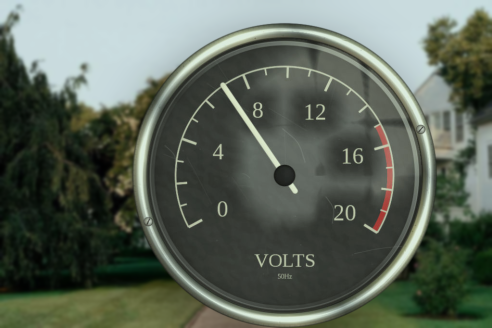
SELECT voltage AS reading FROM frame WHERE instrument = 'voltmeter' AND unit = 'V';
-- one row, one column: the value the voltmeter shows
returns 7 V
